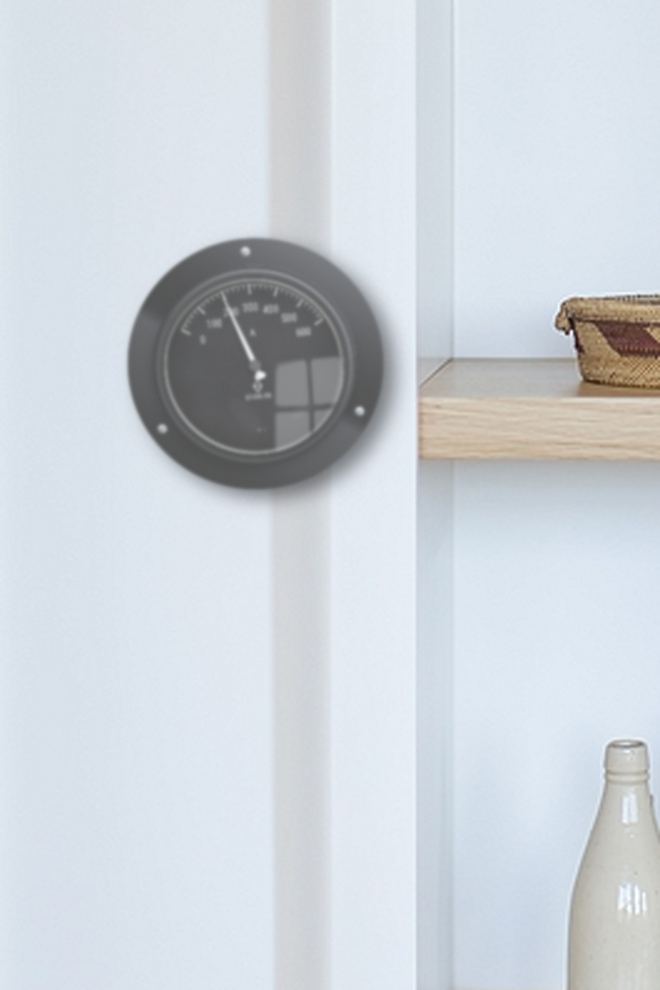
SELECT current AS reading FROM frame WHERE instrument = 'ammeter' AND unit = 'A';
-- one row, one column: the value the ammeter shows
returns 200 A
